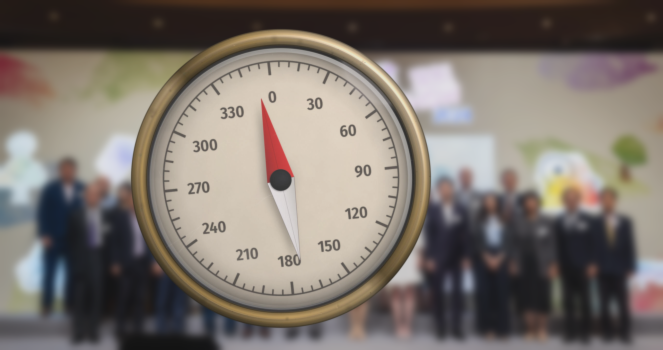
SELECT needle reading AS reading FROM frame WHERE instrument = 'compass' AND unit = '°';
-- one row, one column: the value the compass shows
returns 352.5 °
